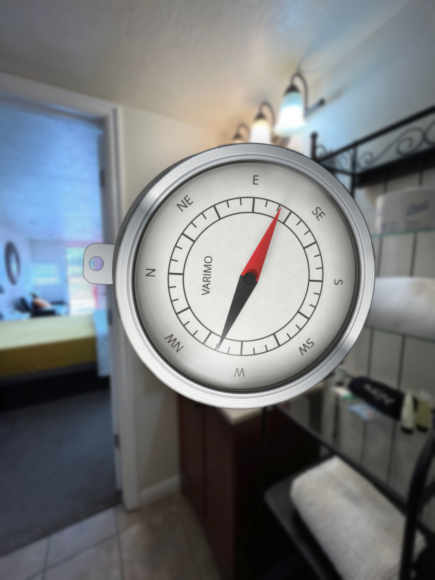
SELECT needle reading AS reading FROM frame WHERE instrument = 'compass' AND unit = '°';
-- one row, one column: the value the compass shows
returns 110 °
